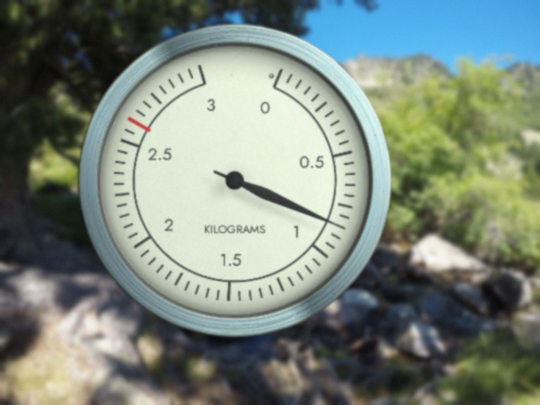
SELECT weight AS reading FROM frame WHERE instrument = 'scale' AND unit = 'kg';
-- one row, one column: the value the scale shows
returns 0.85 kg
